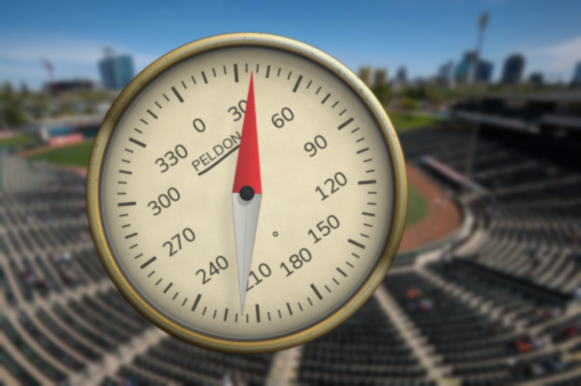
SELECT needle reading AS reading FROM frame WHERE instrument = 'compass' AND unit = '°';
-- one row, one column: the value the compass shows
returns 37.5 °
